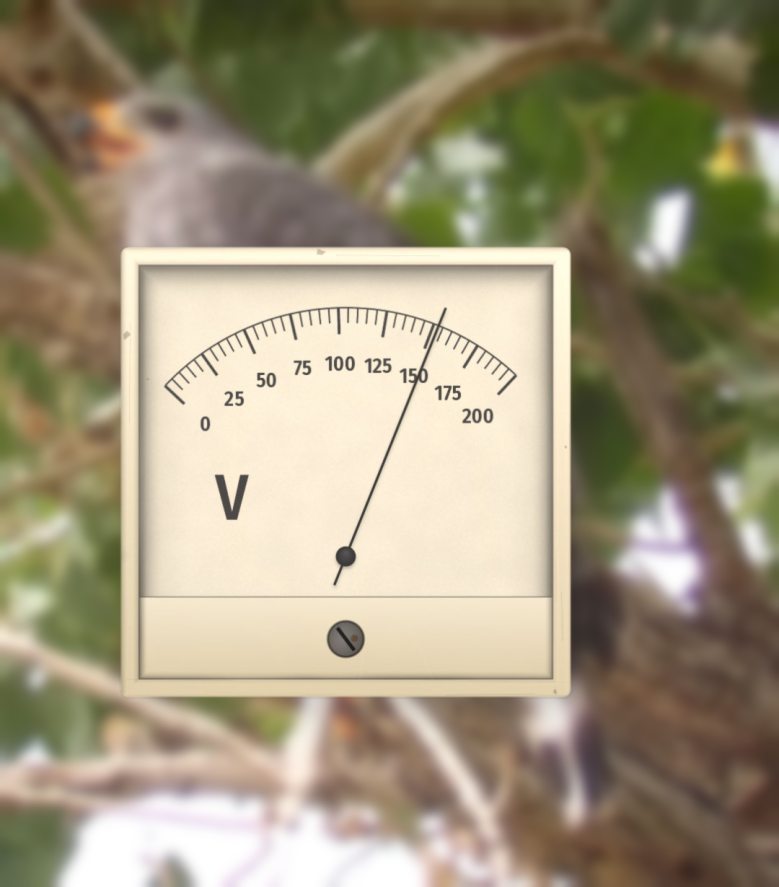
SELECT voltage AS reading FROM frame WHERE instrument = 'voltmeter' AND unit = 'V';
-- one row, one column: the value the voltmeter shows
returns 152.5 V
